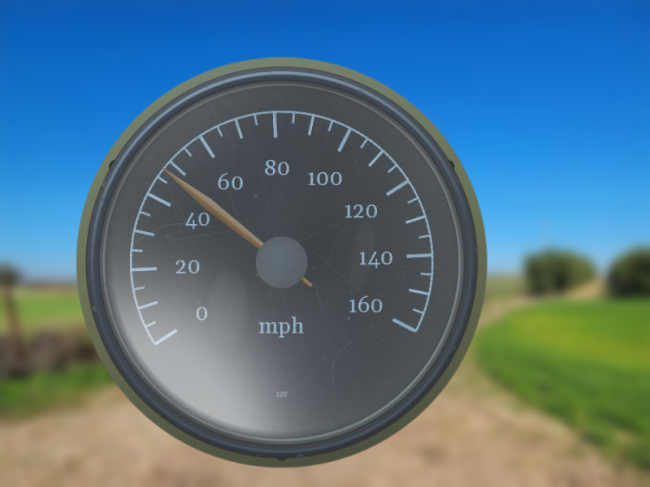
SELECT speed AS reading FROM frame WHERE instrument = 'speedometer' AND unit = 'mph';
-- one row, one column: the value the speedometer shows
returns 47.5 mph
